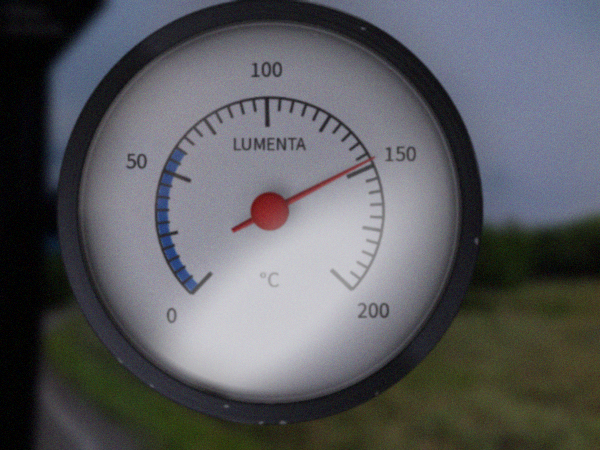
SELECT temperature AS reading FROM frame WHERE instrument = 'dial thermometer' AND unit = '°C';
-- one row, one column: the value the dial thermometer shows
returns 147.5 °C
